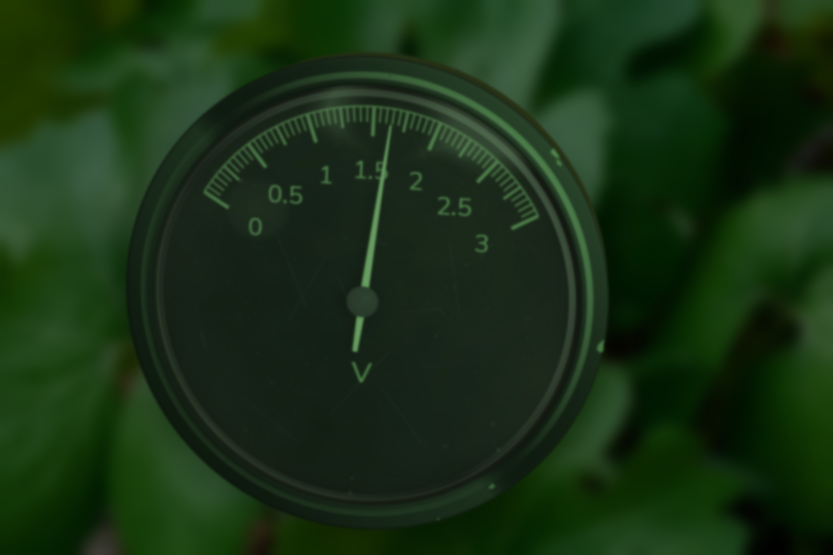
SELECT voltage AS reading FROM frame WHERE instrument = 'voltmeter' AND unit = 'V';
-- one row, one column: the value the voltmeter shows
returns 1.65 V
